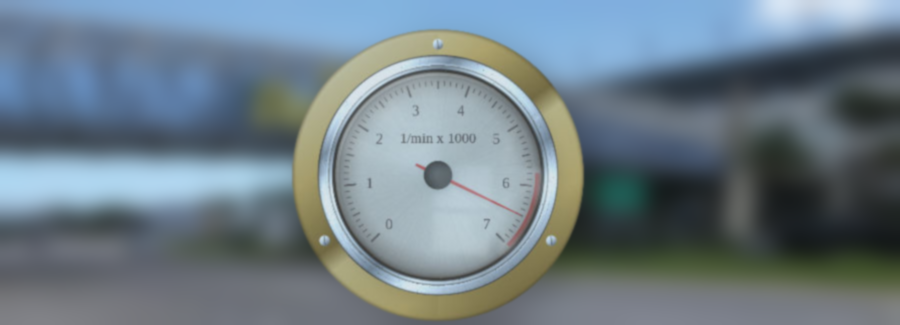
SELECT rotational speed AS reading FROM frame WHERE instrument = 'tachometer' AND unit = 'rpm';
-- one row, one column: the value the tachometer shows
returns 6500 rpm
